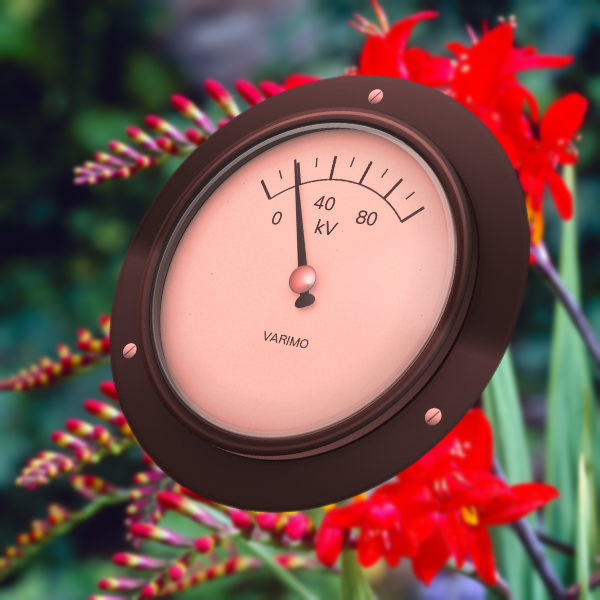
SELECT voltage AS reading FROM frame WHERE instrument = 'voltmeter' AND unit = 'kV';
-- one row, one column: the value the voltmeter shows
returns 20 kV
